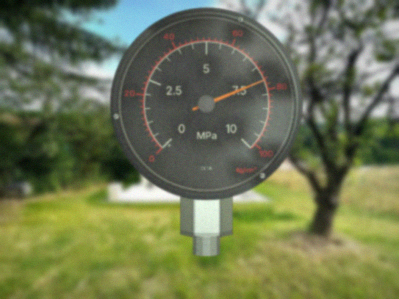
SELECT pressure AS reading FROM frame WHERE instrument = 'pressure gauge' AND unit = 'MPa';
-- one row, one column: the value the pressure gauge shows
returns 7.5 MPa
